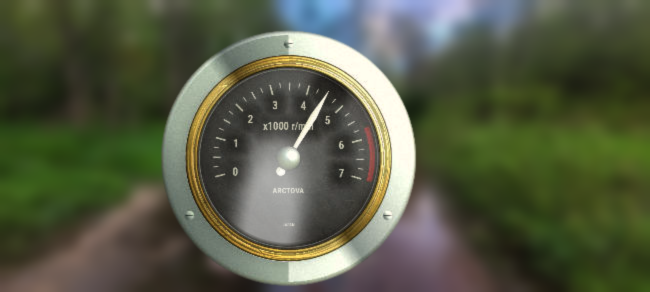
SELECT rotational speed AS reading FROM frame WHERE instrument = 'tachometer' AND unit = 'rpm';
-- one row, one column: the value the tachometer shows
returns 4500 rpm
